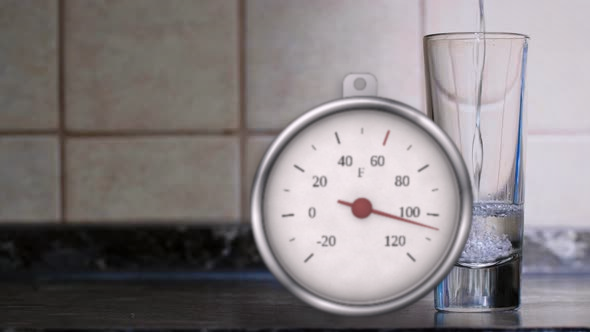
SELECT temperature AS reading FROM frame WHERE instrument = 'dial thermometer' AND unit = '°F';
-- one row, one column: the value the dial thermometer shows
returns 105 °F
